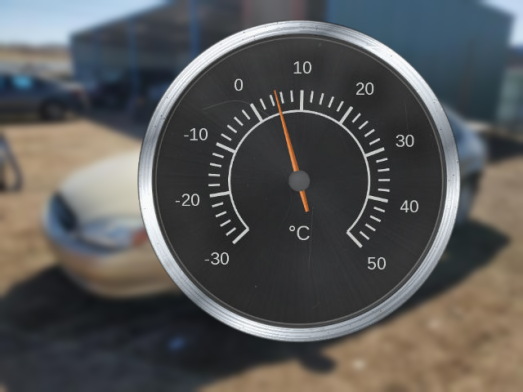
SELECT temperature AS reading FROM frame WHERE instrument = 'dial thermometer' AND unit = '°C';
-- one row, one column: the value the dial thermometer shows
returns 5 °C
